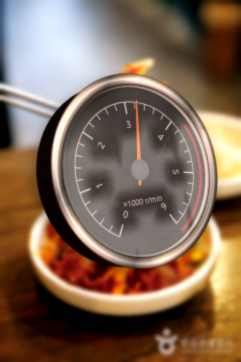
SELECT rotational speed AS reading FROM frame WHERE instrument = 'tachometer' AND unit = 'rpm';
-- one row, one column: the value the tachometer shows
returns 3200 rpm
